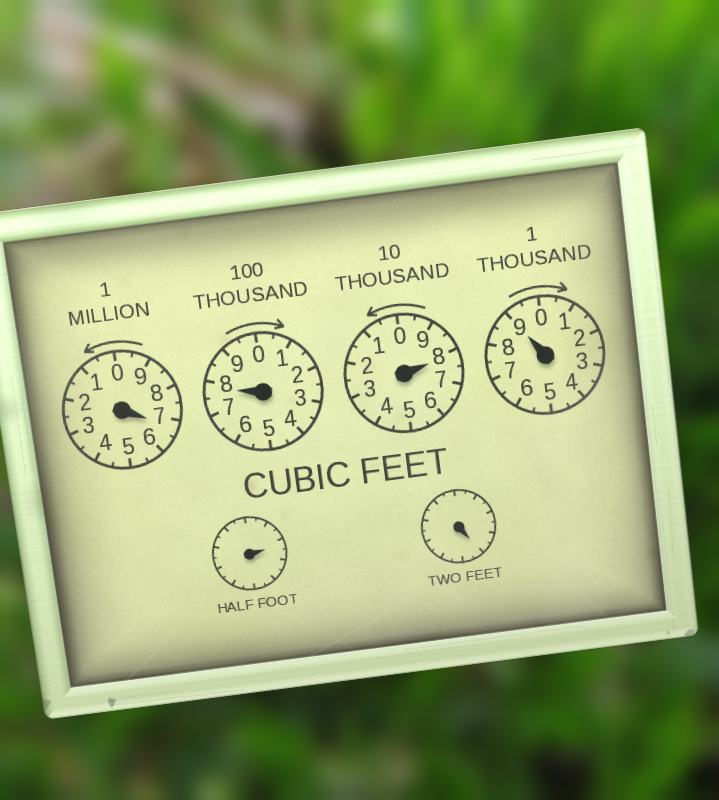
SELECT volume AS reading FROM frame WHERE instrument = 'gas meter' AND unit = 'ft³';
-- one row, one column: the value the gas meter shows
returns 677900 ft³
